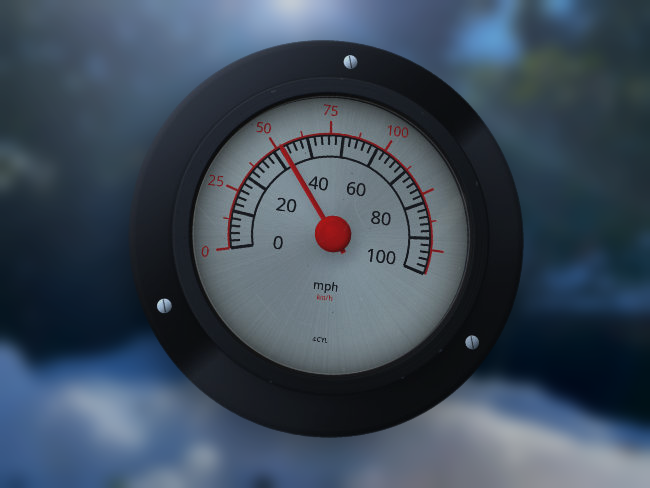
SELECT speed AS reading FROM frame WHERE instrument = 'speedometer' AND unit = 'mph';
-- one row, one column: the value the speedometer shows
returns 32 mph
